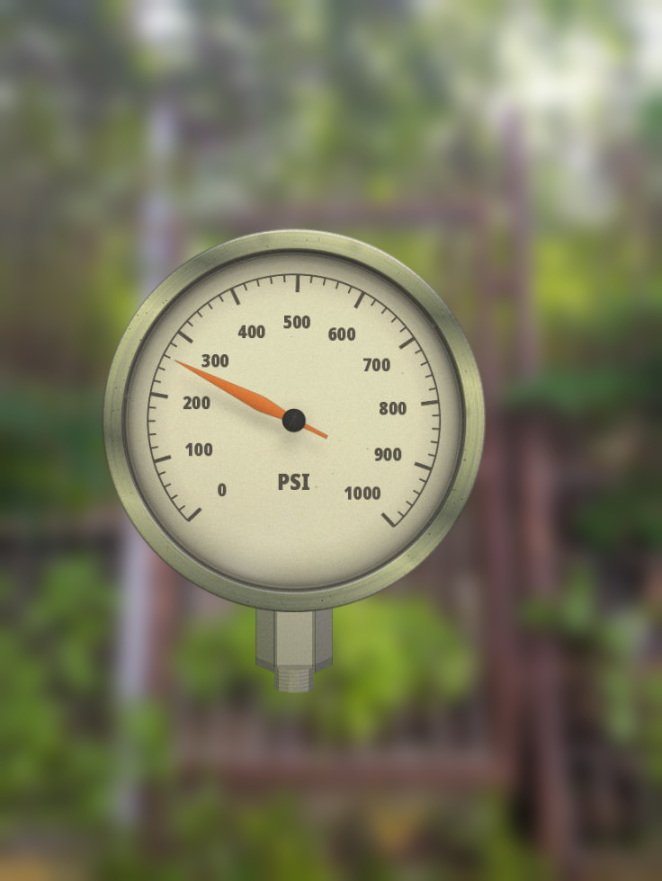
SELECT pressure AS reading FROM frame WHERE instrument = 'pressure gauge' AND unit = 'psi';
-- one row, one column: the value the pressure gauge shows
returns 260 psi
